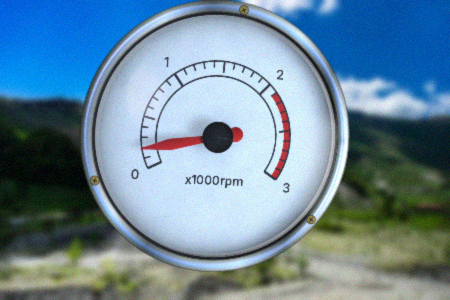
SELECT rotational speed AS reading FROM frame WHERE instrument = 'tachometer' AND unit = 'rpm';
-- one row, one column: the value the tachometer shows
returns 200 rpm
